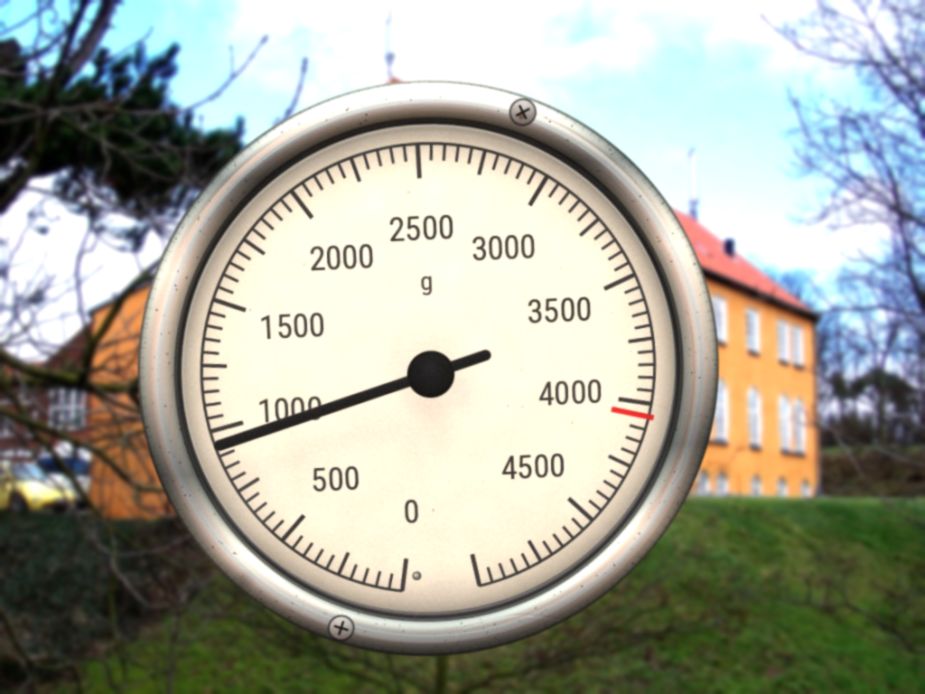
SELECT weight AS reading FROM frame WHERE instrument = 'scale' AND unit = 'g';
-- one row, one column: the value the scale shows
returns 950 g
